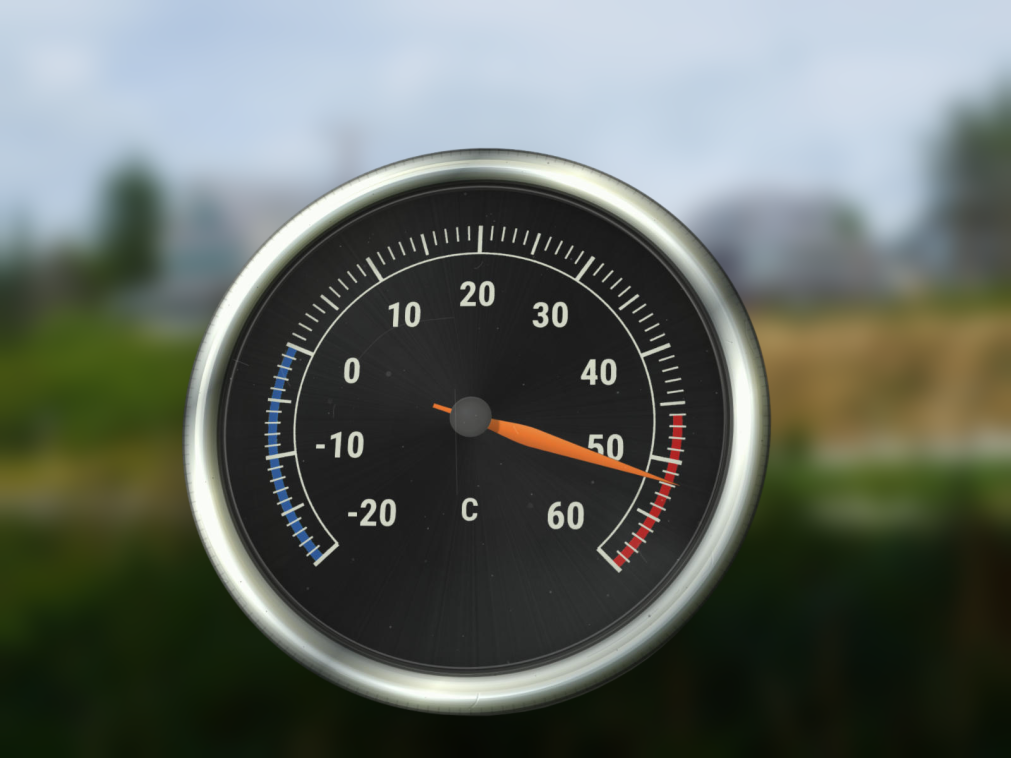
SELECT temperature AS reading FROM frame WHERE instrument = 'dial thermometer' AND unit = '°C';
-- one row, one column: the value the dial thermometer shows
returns 52 °C
